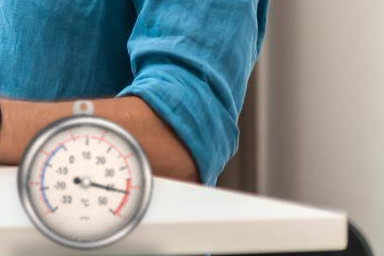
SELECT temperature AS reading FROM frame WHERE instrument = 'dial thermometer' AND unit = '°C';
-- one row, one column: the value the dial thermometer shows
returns 40 °C
